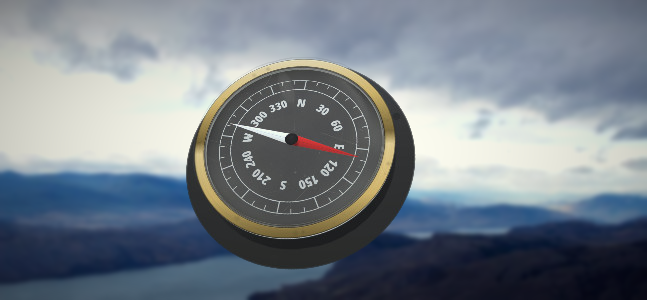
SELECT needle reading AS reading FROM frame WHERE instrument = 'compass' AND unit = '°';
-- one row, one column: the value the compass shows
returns 100 °
